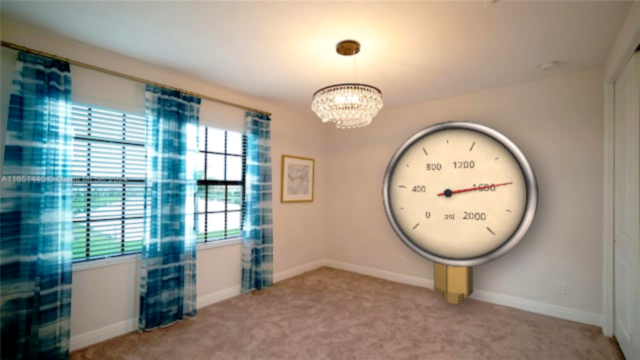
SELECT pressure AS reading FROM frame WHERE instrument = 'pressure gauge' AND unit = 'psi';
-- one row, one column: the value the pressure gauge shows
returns 1600 psi
